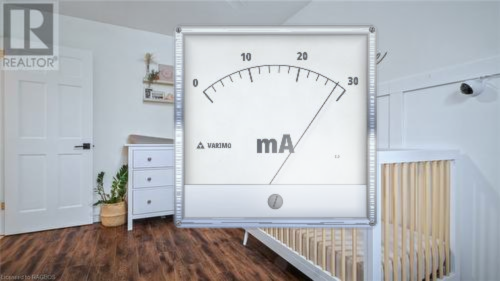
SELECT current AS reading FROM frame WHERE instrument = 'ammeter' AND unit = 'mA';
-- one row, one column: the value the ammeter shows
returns 28 mA
